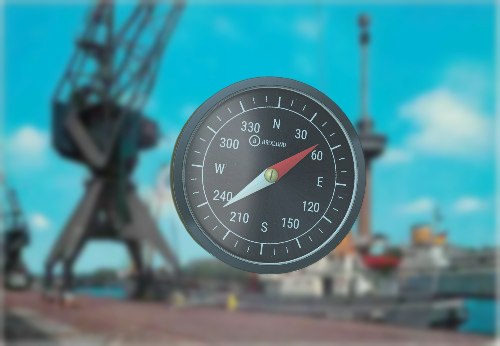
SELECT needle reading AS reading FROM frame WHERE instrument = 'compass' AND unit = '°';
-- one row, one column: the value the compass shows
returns 50 °
